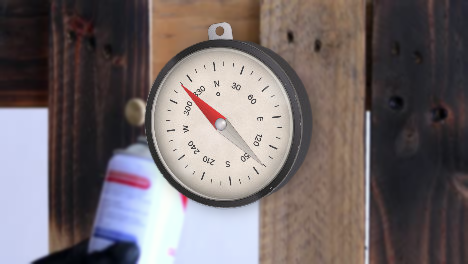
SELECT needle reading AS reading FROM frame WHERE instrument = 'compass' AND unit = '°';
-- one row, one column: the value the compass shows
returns 320 °
